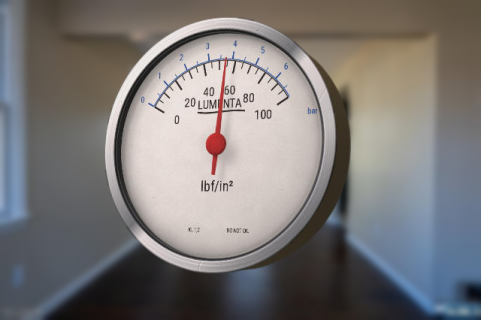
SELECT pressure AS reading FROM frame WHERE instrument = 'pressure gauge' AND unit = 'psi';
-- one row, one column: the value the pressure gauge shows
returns 55 psi
